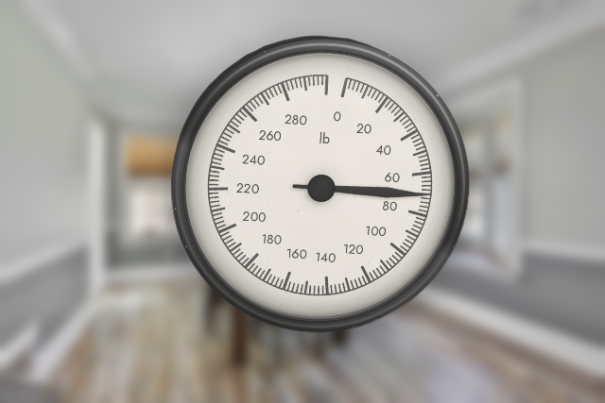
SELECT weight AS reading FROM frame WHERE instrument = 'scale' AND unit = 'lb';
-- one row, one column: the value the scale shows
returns 70 lb
